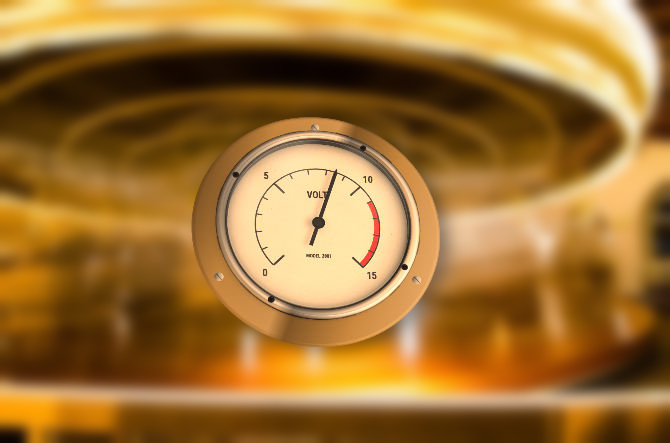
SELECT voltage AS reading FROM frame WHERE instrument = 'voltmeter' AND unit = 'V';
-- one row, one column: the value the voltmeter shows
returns 8.5 V
